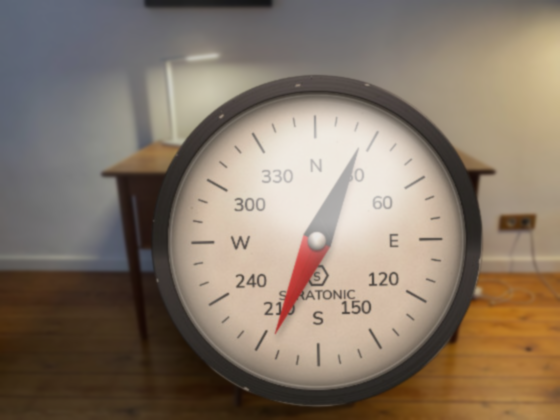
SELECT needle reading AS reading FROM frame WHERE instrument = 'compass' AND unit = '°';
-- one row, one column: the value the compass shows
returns 205 °
